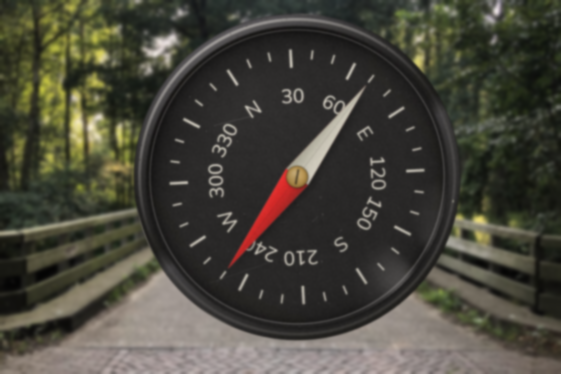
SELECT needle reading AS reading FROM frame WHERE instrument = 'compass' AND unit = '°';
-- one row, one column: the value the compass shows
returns 250 °
